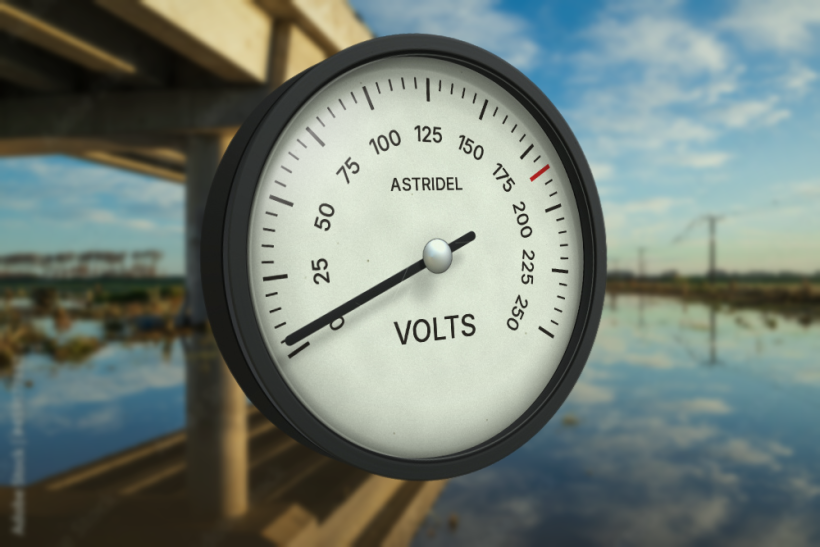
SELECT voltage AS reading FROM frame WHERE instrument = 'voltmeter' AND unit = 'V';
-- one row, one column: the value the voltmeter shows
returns 5 V
